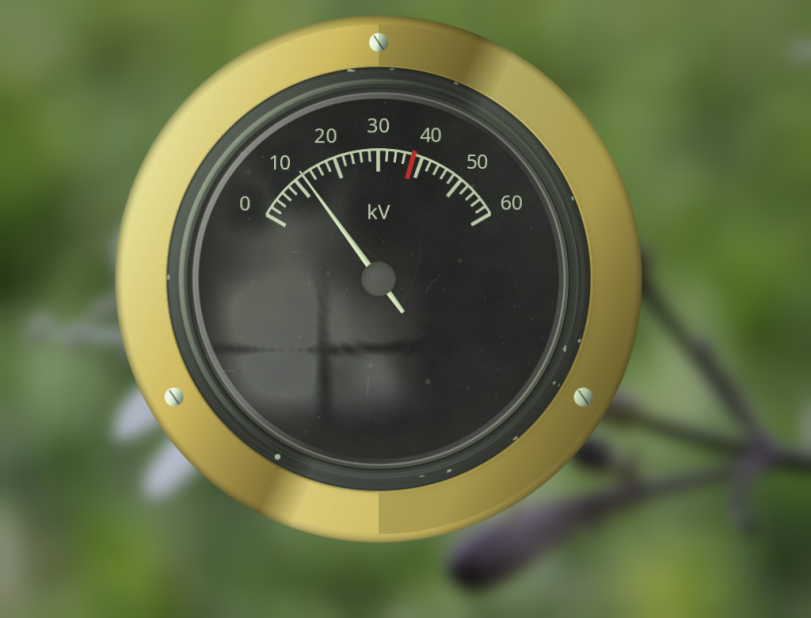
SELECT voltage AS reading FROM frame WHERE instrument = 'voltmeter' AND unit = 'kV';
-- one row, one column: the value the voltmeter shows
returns 12 kV
